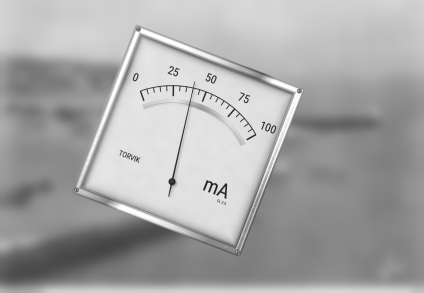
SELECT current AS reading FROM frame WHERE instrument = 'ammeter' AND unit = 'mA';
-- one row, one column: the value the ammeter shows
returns 40 mA
